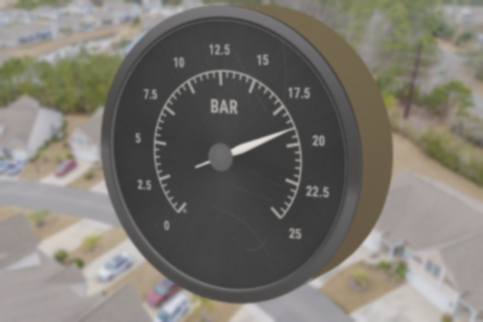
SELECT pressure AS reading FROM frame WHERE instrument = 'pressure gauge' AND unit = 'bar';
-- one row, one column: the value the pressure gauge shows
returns 19 bar
